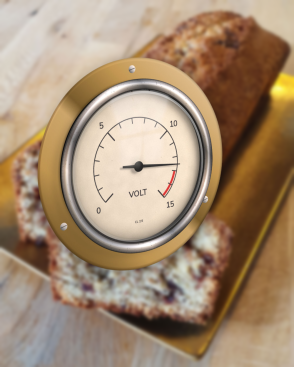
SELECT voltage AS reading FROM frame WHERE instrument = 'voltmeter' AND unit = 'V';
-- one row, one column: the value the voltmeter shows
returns 12.5 V
